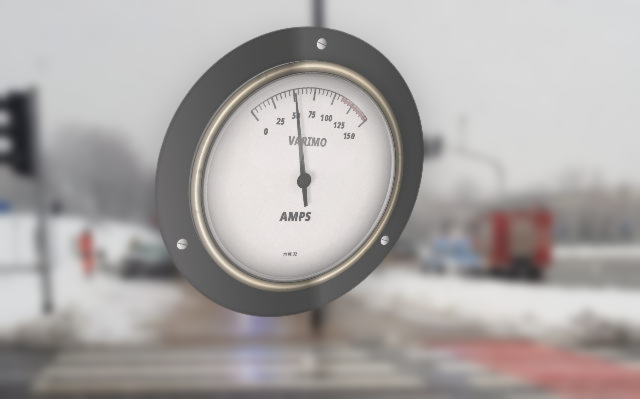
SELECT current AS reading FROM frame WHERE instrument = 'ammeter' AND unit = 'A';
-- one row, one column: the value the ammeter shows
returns 50 A
